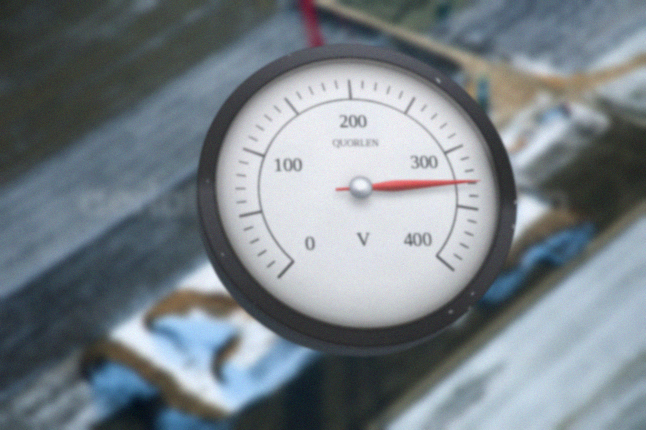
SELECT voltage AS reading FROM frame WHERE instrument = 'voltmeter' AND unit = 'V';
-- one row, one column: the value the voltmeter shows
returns 330 V
